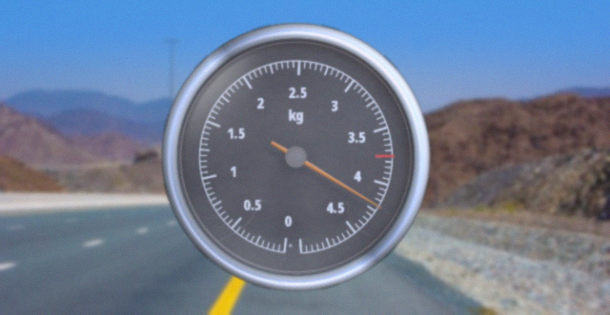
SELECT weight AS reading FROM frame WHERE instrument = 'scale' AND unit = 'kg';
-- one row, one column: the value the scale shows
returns 4.2 kg
